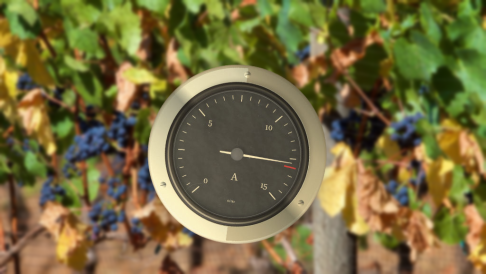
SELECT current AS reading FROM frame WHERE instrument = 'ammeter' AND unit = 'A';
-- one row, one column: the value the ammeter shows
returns 12.75 A
